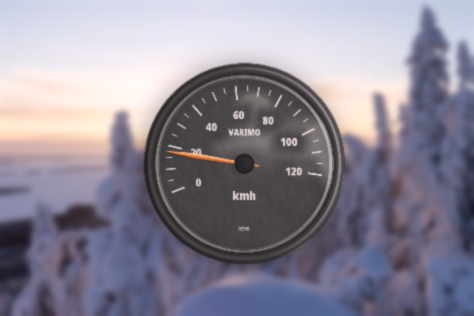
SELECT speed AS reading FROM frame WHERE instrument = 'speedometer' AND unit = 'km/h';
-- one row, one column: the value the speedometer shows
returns 17.5 km/h
